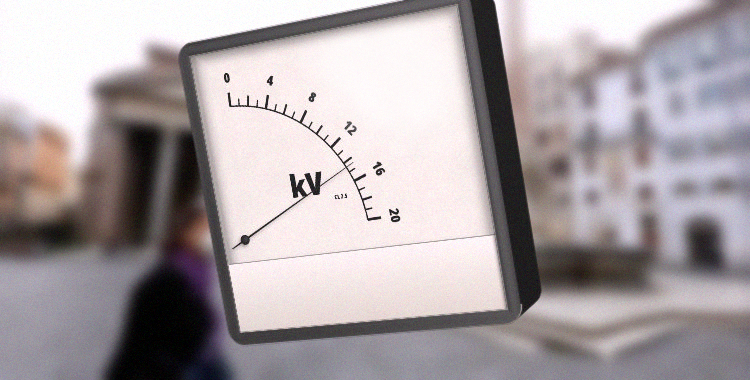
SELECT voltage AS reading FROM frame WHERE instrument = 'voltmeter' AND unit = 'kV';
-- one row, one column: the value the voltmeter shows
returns 14.5 kV
